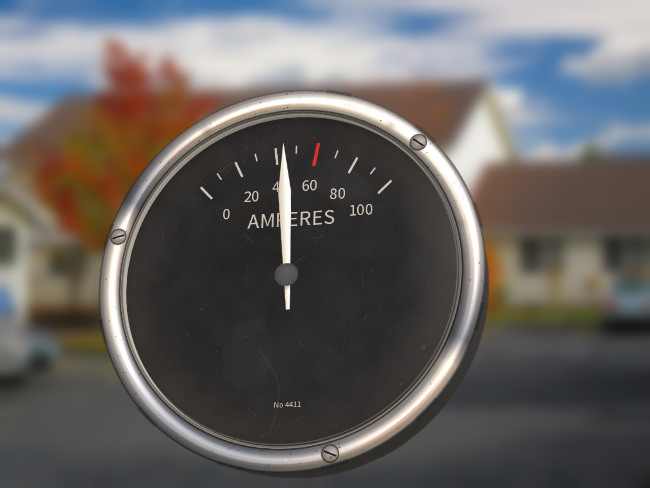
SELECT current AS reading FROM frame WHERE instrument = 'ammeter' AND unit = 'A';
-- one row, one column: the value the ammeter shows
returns 45 A
